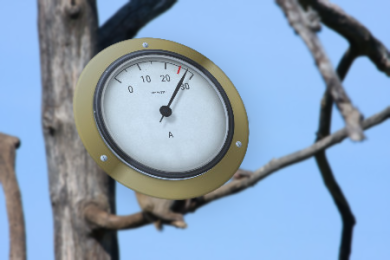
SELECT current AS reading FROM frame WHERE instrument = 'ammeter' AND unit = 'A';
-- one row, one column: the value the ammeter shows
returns 27.5 A
